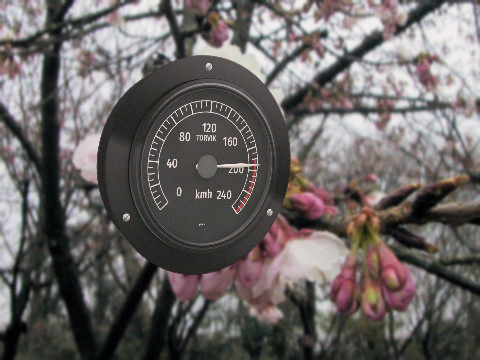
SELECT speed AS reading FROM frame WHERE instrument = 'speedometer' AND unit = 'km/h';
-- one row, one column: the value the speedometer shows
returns 195 km/h
